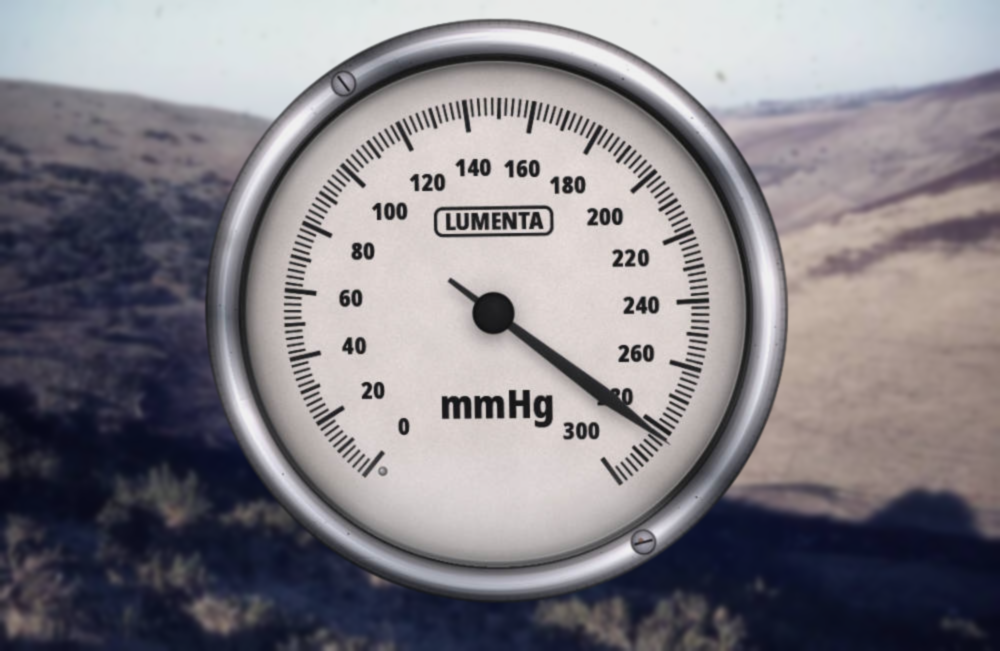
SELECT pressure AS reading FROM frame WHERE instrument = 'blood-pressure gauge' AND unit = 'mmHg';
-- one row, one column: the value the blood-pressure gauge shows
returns 282 mmHg
